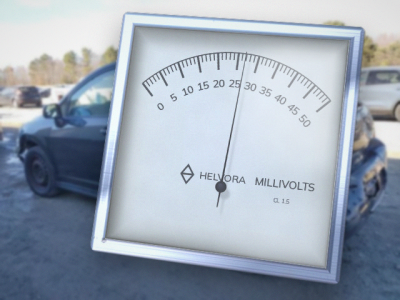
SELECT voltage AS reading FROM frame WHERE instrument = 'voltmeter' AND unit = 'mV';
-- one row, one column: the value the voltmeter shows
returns 27 mV
